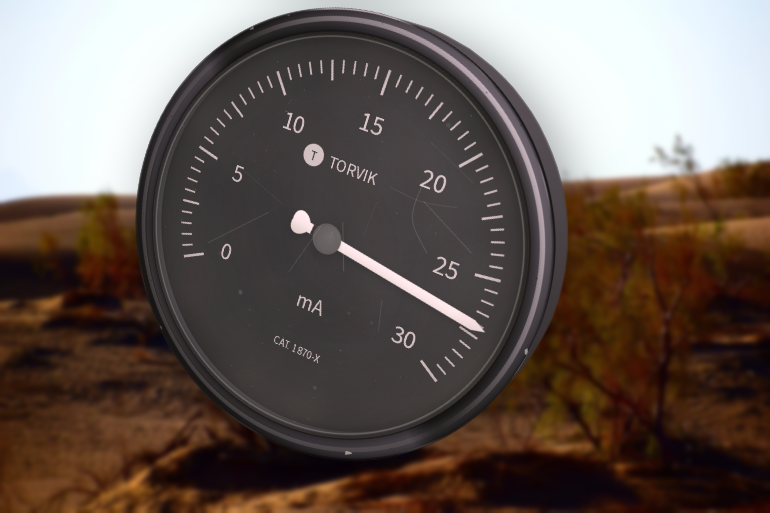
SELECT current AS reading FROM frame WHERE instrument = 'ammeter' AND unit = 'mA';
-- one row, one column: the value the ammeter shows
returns 27 mA
